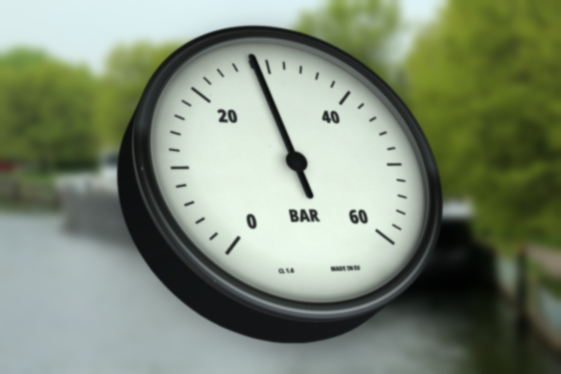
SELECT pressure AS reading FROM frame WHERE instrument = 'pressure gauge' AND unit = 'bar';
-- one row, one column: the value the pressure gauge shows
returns 28 bar
